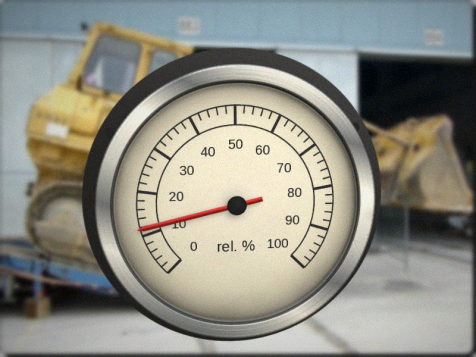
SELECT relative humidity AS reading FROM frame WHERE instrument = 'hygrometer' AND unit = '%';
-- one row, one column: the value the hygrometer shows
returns 12 %
